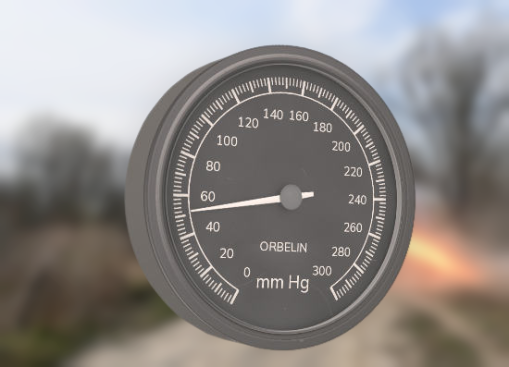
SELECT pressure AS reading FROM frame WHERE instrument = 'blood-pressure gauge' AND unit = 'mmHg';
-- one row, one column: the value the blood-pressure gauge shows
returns 52 mmHg
